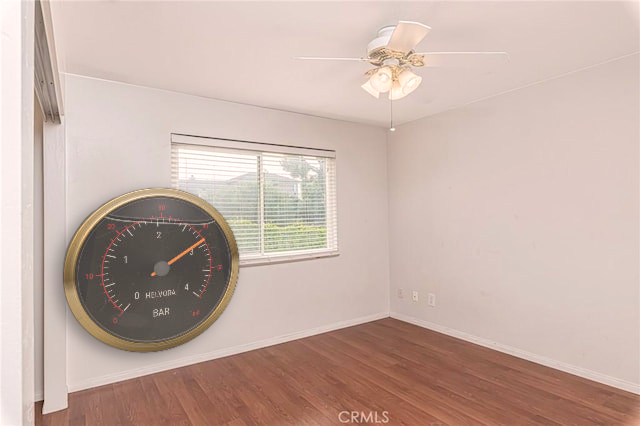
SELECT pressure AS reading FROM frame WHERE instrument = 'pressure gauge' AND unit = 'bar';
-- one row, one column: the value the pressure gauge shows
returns 2.9 bar
